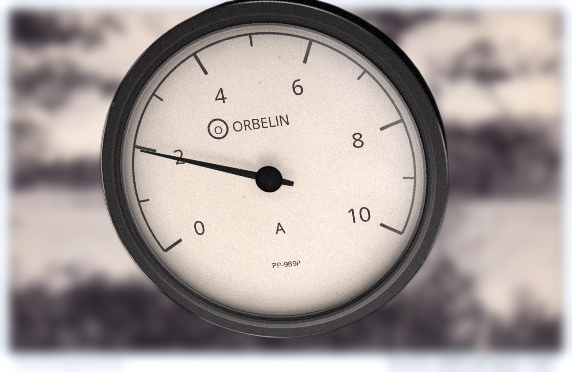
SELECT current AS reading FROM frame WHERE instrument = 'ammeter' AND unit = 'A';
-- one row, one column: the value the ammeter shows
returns 2 A
